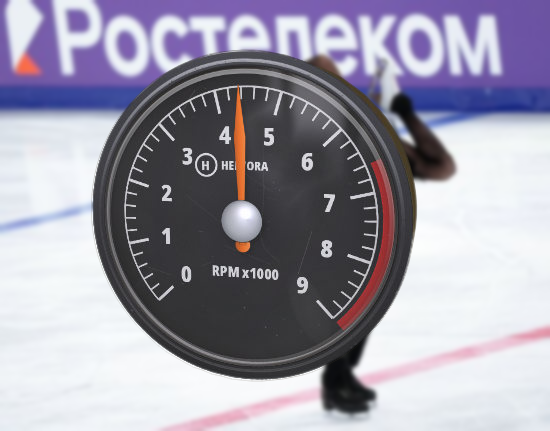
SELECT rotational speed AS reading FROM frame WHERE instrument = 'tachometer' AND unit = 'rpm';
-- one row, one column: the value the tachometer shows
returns 4400 rpm
